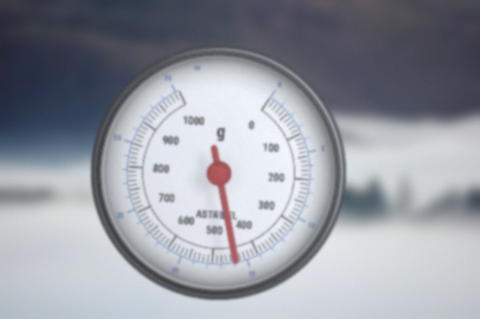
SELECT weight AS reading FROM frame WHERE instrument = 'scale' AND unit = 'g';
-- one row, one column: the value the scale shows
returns 450 g
